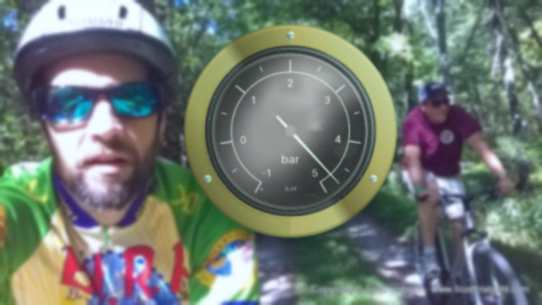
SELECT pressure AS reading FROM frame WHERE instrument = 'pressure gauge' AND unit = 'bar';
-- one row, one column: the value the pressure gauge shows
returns 4.75 bar
